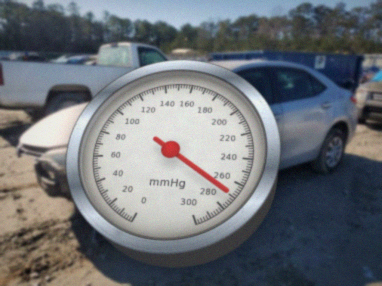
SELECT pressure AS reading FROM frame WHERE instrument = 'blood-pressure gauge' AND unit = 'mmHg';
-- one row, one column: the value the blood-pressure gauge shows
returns 270 mmHg
